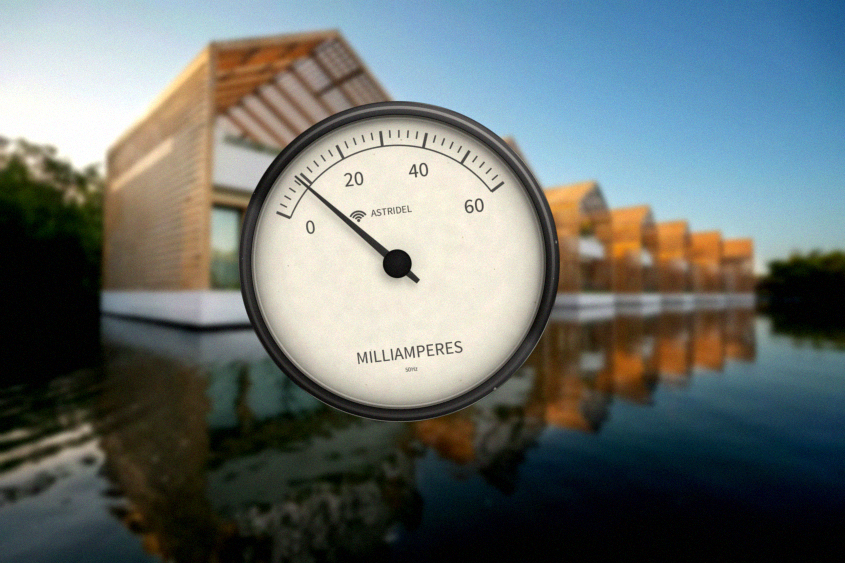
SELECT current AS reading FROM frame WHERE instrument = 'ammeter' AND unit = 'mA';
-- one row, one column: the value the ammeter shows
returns 9 mA
